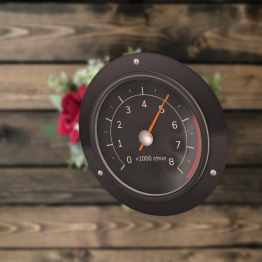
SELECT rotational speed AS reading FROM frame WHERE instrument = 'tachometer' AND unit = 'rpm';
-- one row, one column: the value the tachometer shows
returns 5000 rpm
